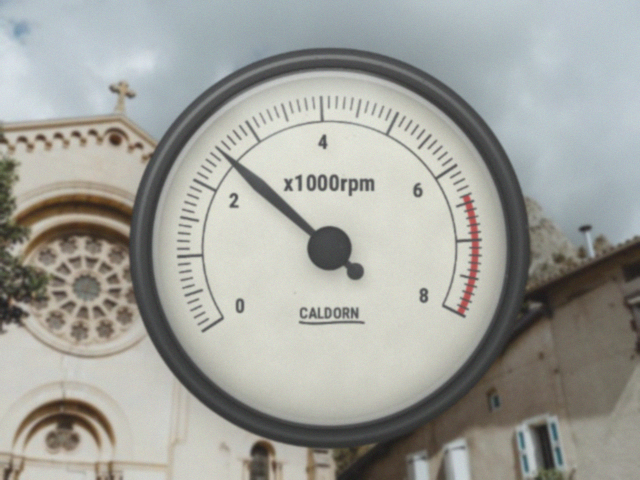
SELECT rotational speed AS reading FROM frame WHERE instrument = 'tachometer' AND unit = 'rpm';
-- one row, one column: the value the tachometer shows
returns 2500 rpm
